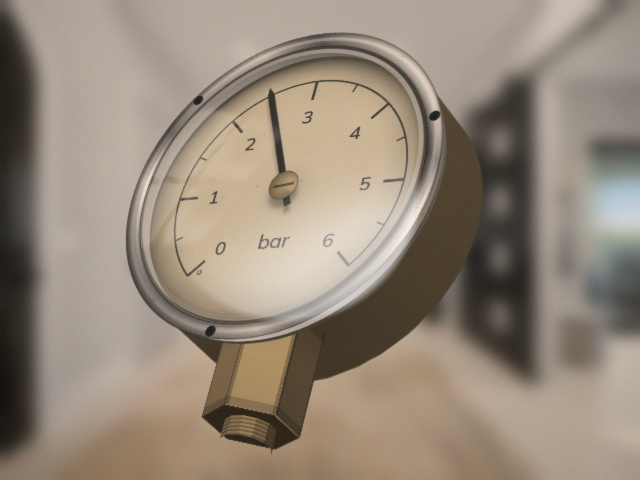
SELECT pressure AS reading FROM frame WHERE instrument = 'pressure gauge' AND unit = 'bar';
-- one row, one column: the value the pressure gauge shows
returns 2.5 bar
